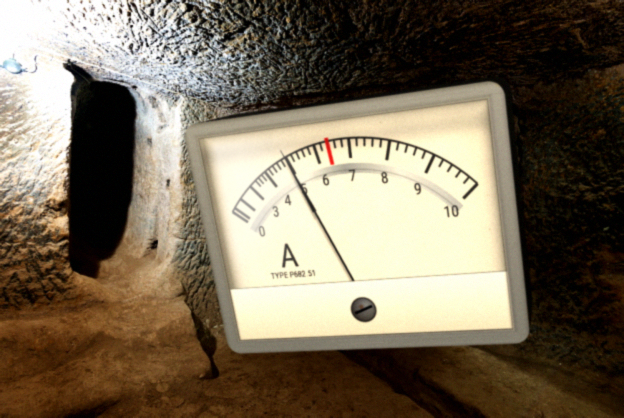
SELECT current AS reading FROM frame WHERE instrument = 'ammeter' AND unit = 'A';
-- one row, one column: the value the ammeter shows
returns 5 A
